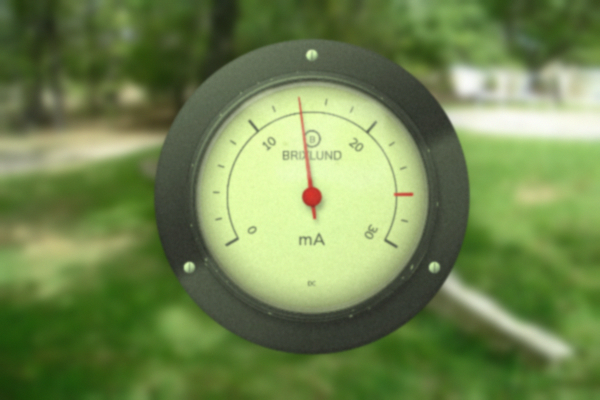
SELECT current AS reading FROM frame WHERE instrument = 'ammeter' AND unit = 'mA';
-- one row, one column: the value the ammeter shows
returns 14 mA
